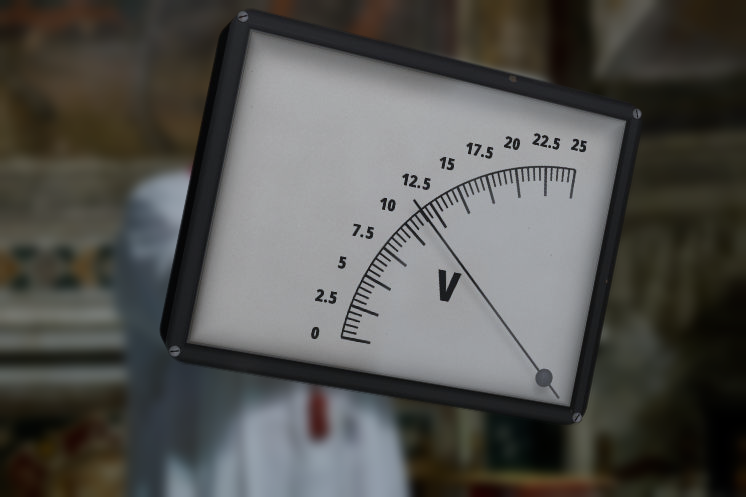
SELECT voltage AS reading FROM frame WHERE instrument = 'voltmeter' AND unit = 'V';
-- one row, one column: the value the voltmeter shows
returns 11.5 V
